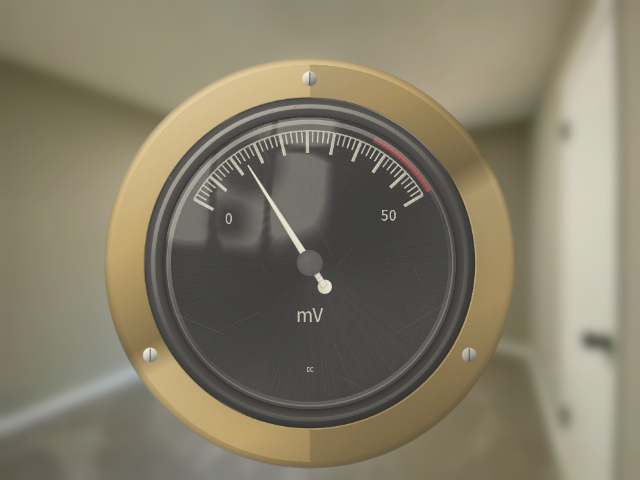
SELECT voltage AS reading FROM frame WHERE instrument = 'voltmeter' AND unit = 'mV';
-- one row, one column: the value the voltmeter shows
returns 12 mV
